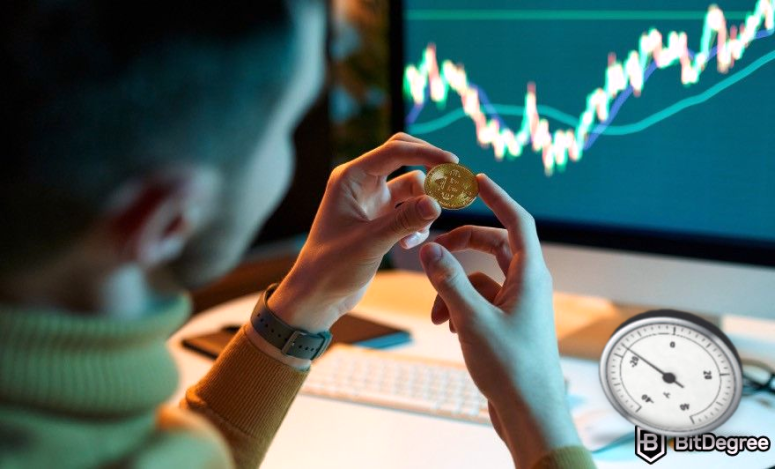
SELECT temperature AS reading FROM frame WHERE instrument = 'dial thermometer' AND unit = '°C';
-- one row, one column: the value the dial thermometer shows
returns -16 °C
